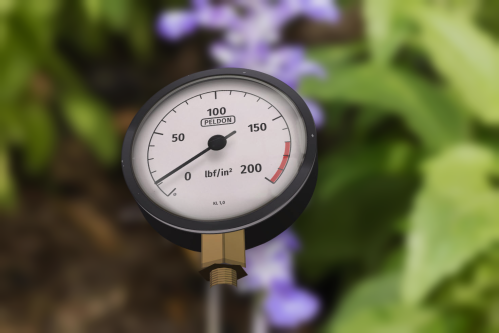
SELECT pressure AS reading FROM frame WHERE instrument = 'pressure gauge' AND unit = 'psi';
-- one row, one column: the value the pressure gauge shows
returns 10 psi
